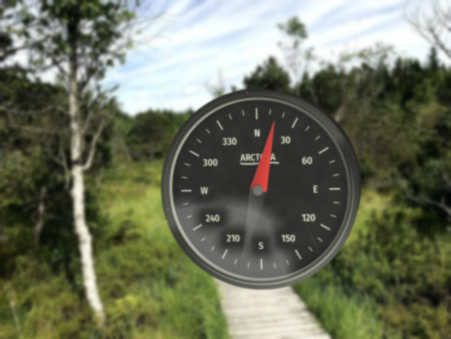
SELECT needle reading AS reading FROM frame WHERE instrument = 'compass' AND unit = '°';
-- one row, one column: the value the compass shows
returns 15 °
